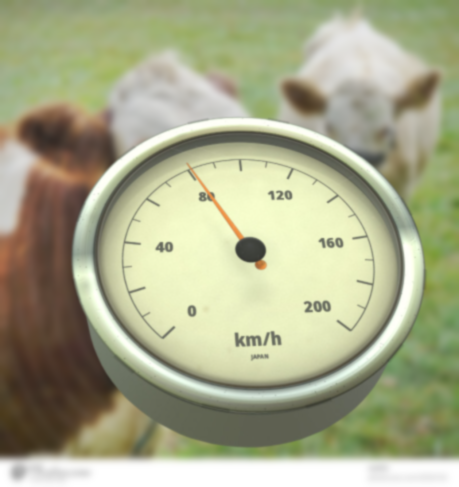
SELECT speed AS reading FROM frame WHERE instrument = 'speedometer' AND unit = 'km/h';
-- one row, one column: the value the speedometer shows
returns 80 km/h
